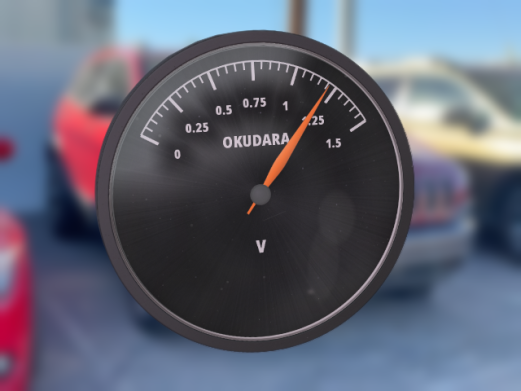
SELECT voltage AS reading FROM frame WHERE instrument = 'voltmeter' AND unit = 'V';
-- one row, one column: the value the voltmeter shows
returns 1.2 V
